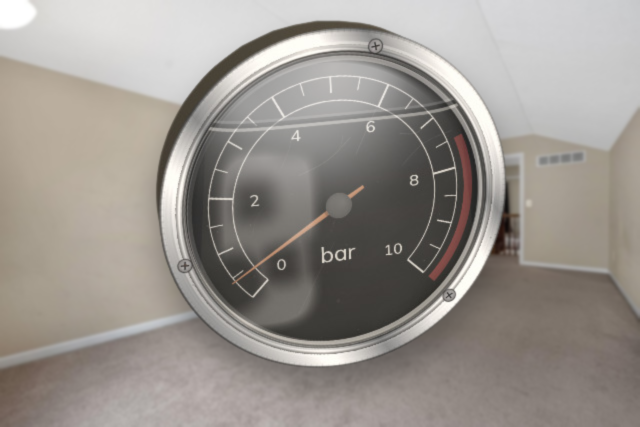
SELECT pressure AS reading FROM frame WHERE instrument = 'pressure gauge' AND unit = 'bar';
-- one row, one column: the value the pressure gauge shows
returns 0.5 bar
